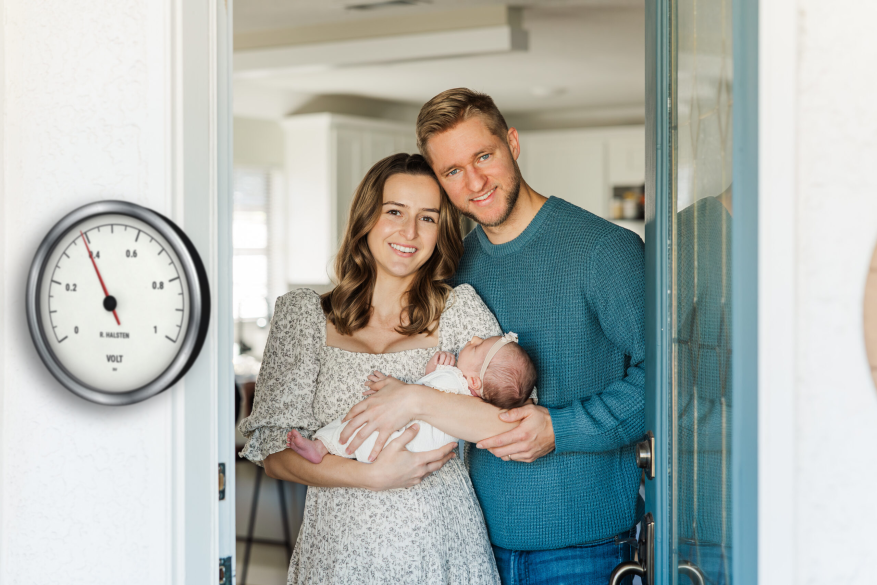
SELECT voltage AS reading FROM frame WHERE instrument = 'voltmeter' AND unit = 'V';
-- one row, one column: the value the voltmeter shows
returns 0.4 V
